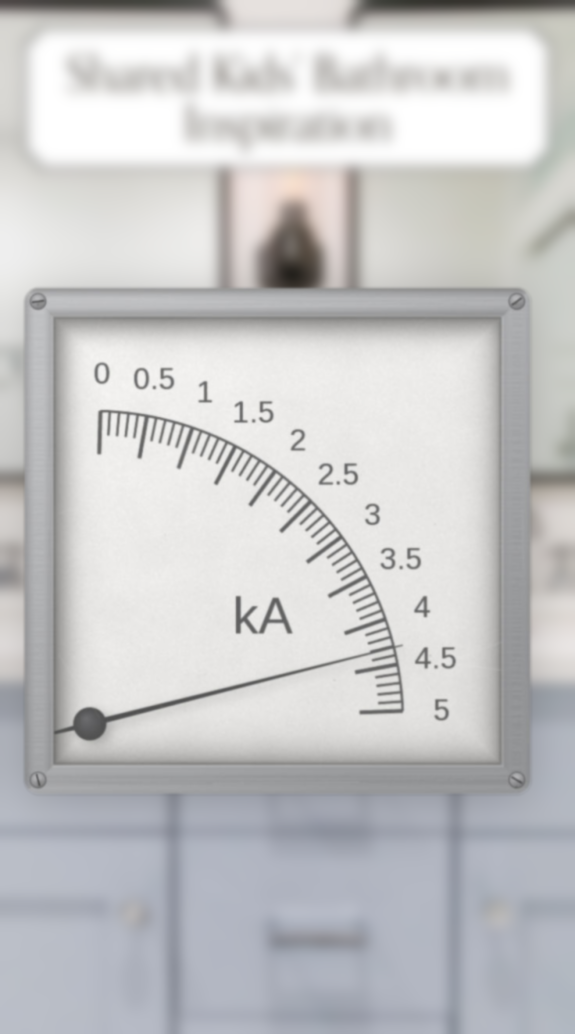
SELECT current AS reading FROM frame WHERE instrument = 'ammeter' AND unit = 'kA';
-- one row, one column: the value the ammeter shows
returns 4.3 kA
